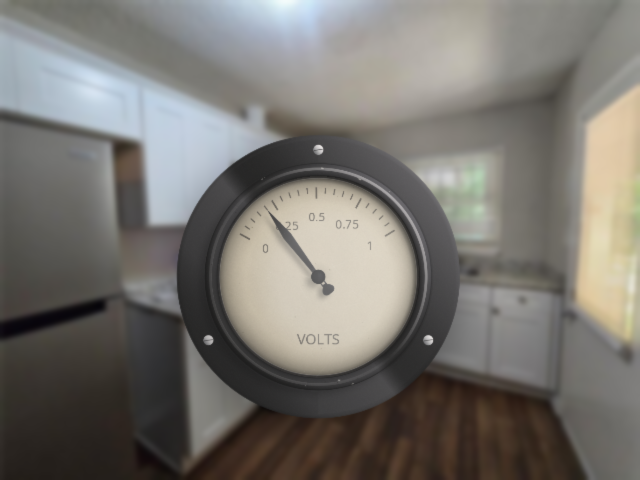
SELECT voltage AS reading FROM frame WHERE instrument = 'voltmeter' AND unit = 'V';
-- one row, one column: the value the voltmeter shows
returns 0.2 V
